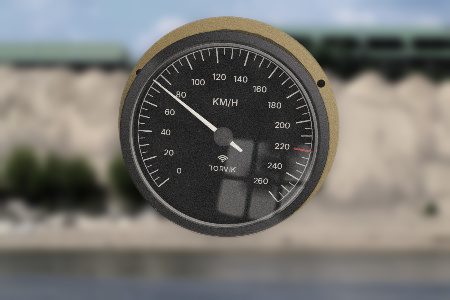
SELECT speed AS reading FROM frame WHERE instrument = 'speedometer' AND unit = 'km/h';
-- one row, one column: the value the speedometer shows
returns 75 km/h
